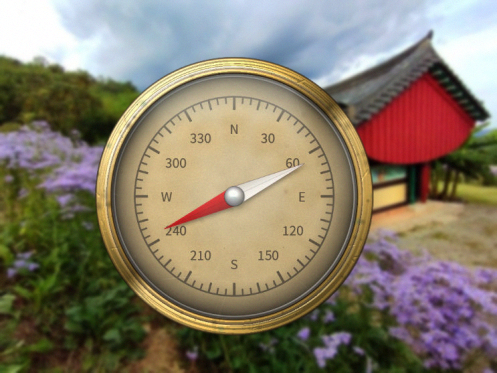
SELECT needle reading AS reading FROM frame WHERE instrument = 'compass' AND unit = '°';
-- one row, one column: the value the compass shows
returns 245 °
